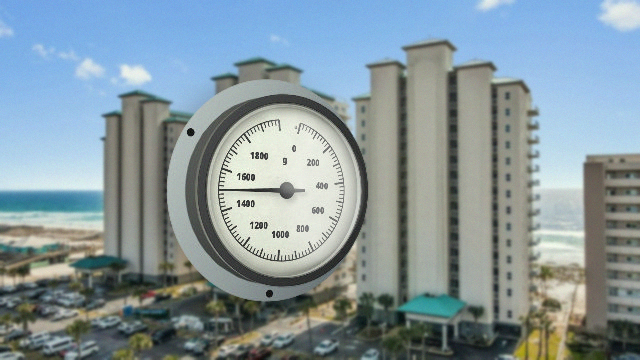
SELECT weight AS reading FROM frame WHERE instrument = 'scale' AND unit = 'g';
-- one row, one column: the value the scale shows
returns 1500 g
